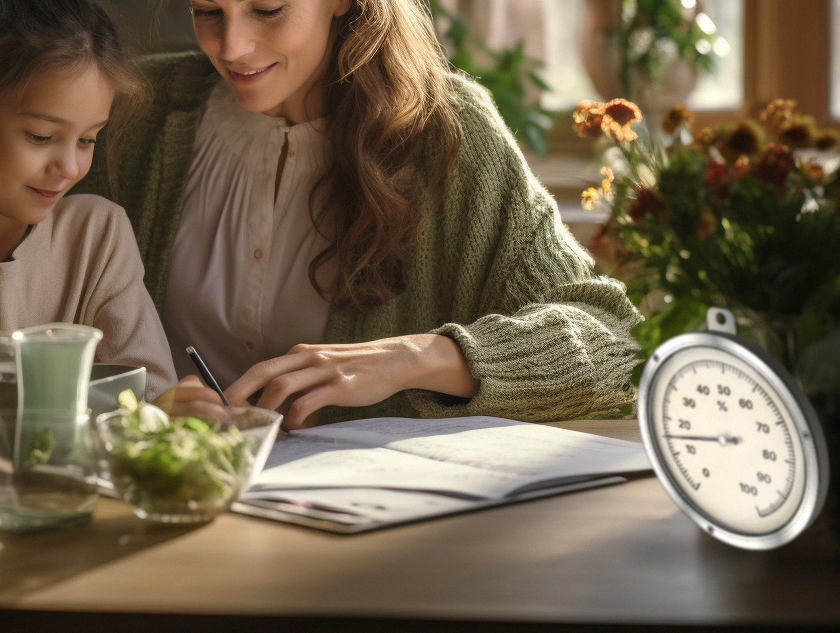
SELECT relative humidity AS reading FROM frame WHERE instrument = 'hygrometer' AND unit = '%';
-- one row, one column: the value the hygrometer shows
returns 15 %
